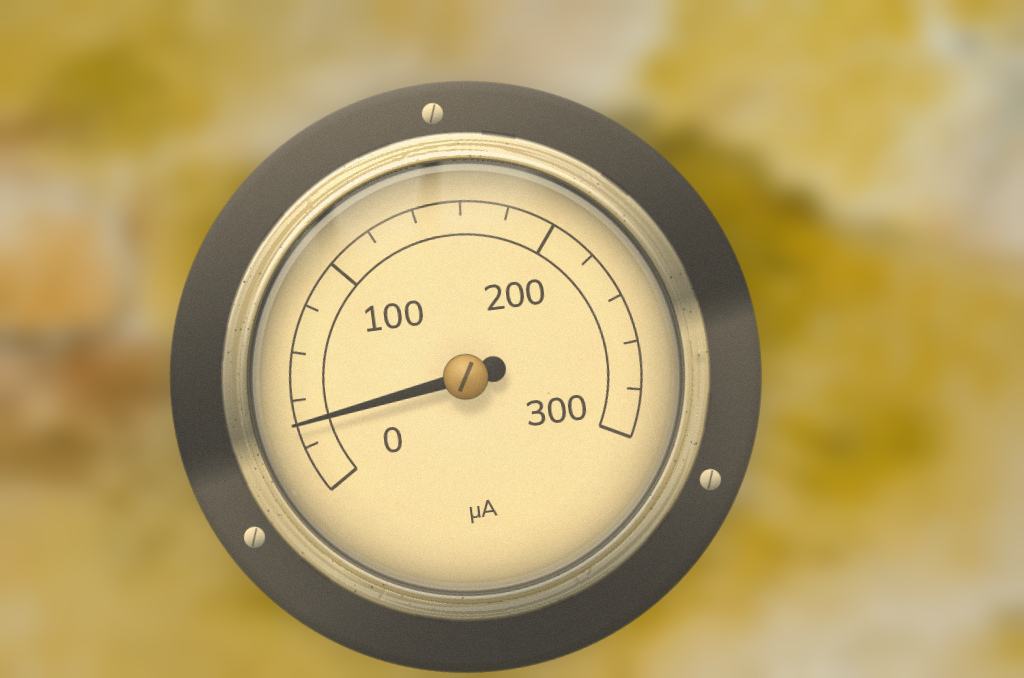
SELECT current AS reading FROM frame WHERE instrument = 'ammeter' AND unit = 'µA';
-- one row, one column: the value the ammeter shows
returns 30 µA
